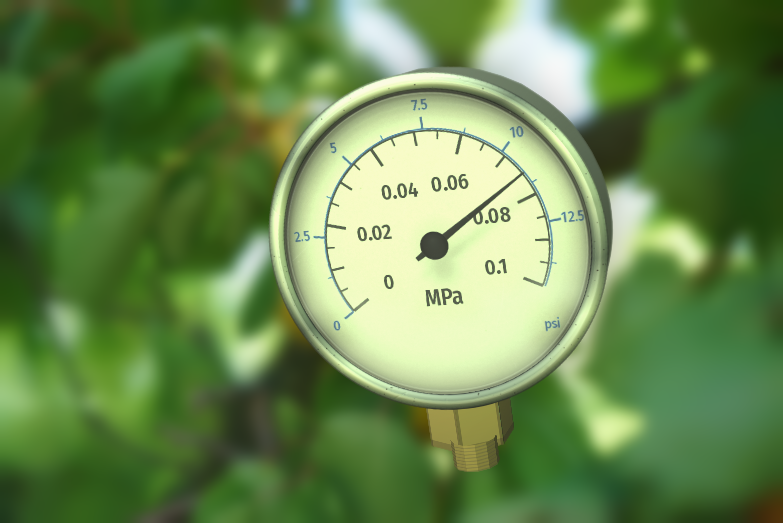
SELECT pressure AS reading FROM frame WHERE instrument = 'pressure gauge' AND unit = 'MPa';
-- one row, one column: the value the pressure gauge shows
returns 0.075 MPa
